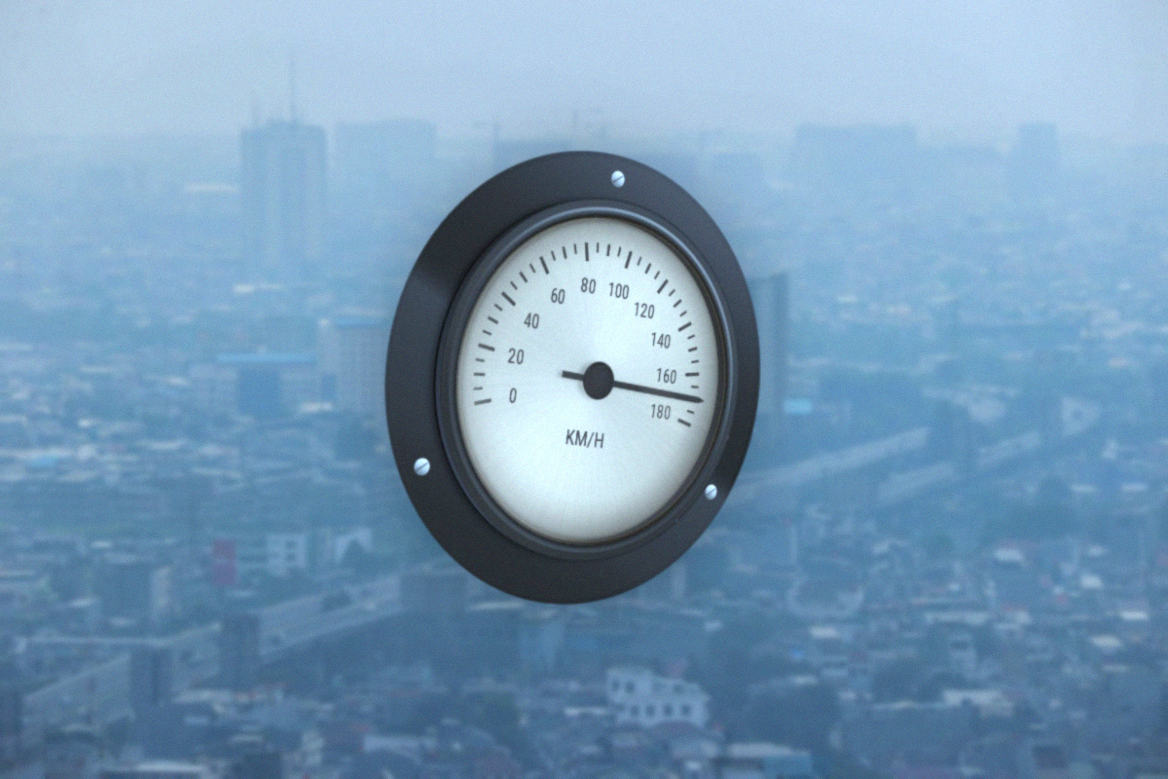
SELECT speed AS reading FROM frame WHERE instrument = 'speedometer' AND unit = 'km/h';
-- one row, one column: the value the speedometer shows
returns 170 km/h
